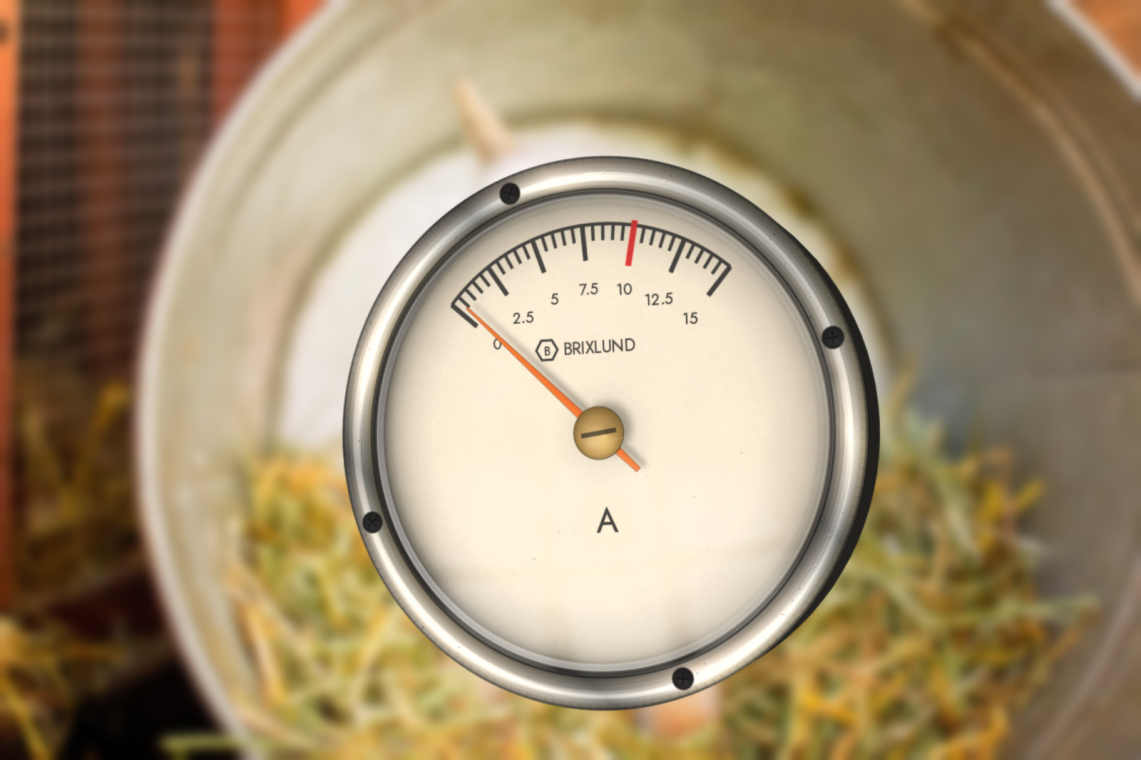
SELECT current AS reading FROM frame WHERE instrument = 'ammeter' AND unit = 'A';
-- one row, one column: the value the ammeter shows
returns 0.5 A
